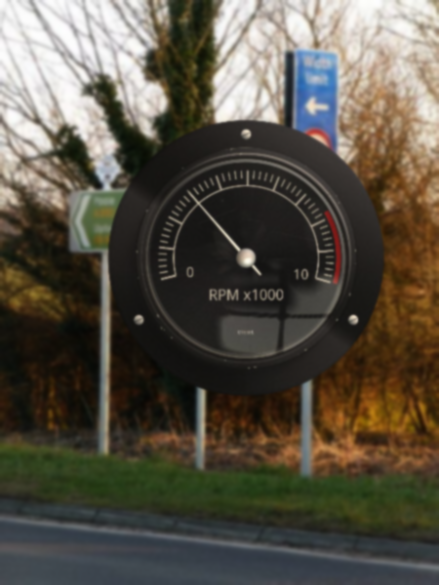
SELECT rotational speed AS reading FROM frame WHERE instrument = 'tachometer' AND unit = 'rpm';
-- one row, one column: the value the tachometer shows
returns 3000 rpm
